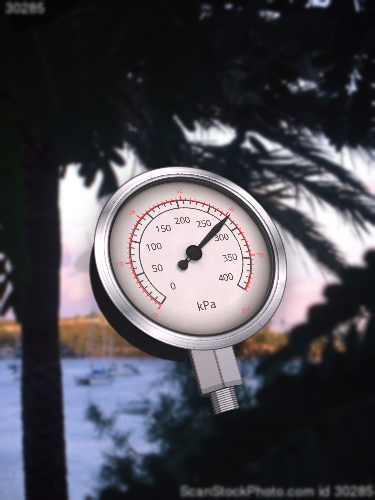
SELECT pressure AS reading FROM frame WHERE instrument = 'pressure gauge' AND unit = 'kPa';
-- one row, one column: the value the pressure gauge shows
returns 280 kPa
